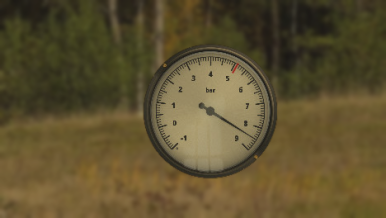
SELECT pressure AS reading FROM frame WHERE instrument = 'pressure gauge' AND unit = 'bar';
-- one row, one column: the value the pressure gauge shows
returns 8.5 bar
